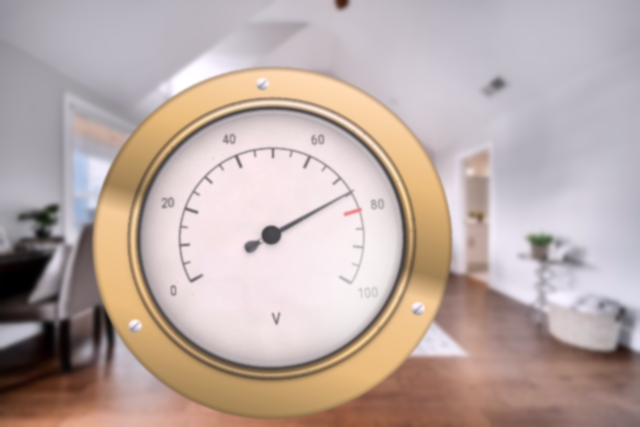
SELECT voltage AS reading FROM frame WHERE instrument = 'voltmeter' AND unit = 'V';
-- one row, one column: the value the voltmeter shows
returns 75 V
